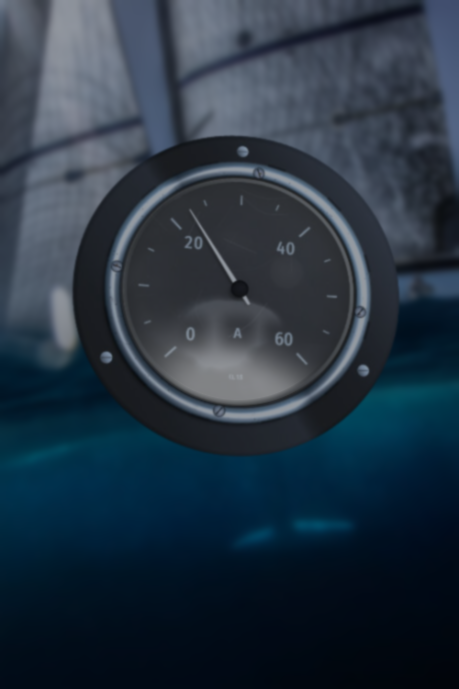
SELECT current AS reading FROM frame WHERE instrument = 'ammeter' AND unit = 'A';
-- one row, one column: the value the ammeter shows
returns 22.5 A
